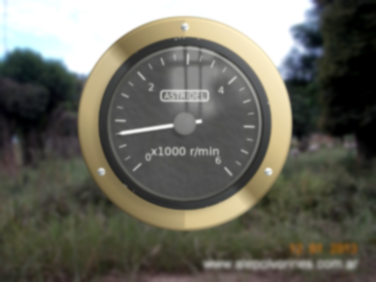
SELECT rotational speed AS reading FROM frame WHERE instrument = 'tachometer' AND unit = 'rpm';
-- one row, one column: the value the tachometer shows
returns 750 rpm
